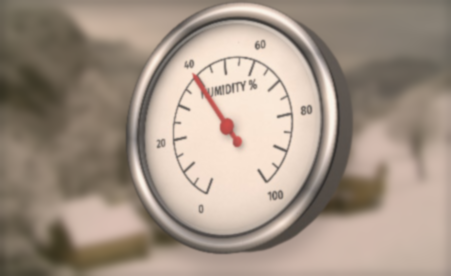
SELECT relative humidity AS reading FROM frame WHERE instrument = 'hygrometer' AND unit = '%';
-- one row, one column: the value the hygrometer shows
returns 40 %
